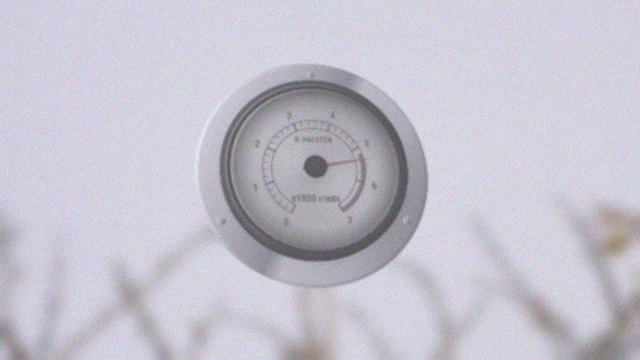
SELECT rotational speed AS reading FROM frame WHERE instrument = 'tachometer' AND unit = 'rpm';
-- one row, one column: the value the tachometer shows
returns 5400 rpm
